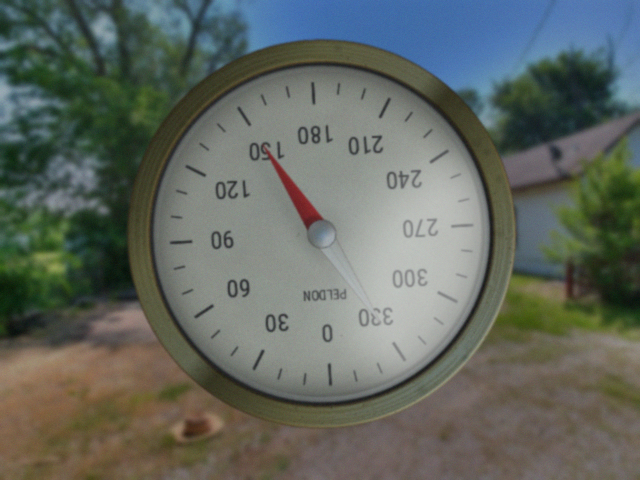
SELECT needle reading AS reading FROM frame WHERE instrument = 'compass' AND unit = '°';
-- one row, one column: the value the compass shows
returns 150 °
